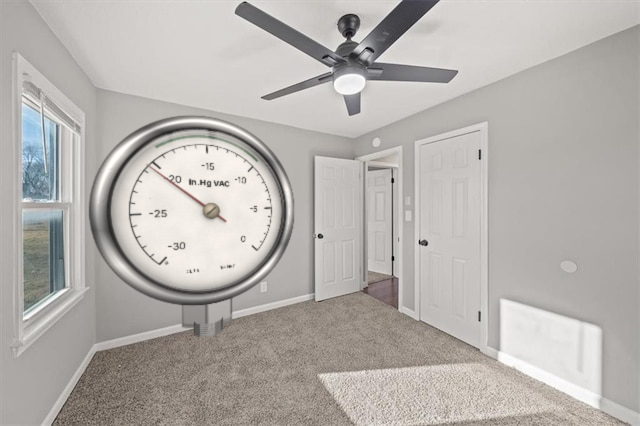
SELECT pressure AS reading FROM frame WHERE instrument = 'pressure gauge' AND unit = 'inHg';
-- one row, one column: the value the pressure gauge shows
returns -20.5 inHg
